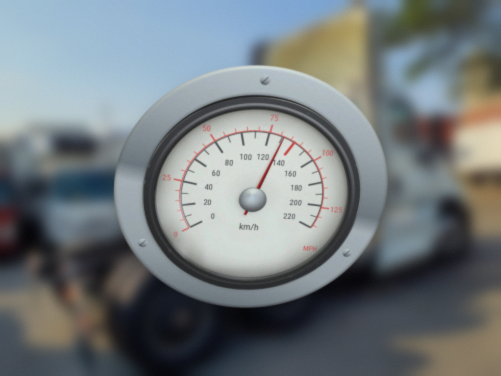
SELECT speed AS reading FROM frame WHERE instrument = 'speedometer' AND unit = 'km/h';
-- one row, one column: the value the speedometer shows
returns 130 km/h
